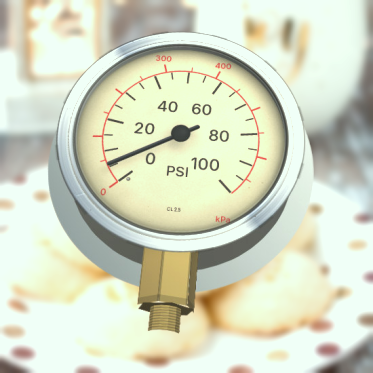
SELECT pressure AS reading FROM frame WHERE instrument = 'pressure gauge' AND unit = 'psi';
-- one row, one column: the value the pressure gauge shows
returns 5 psi
